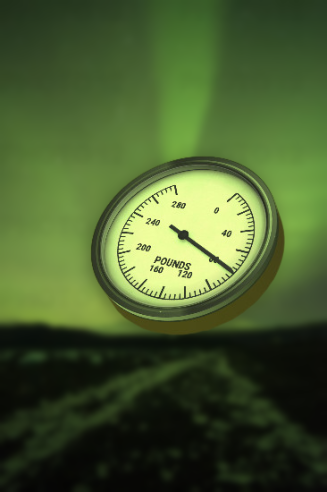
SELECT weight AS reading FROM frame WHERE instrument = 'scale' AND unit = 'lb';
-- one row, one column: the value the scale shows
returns 80 lb
